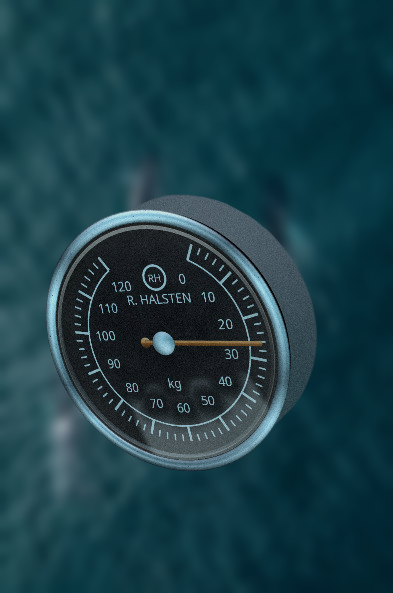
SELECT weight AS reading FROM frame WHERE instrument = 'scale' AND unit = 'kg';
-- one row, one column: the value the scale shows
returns 26 kg
